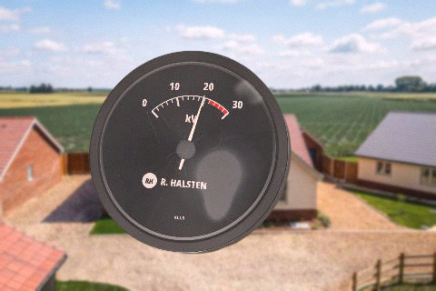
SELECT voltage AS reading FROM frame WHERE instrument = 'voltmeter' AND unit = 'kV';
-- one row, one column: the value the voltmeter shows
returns 20 kV
